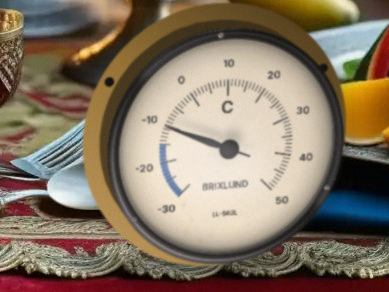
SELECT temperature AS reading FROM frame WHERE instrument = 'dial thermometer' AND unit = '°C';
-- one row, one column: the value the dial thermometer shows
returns -10 °C
